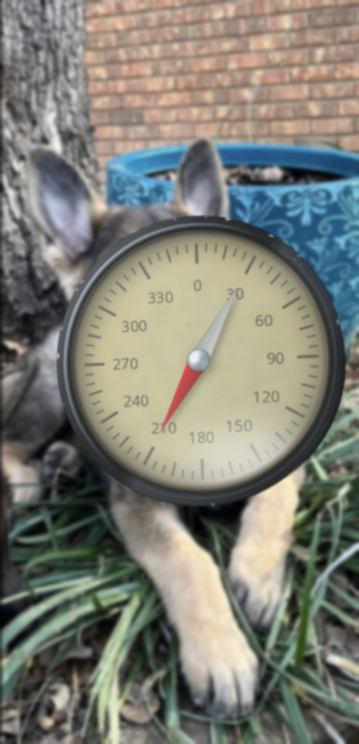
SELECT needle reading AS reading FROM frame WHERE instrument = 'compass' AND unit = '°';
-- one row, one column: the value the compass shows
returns 210 °
